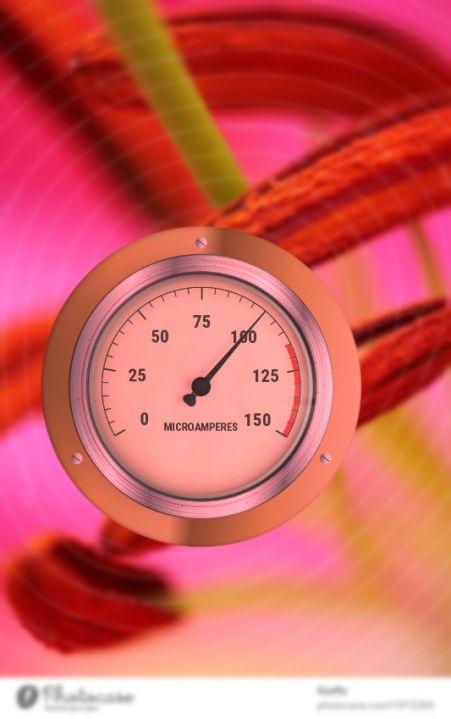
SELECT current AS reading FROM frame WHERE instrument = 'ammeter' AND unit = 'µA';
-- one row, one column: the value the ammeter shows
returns 100 µA
